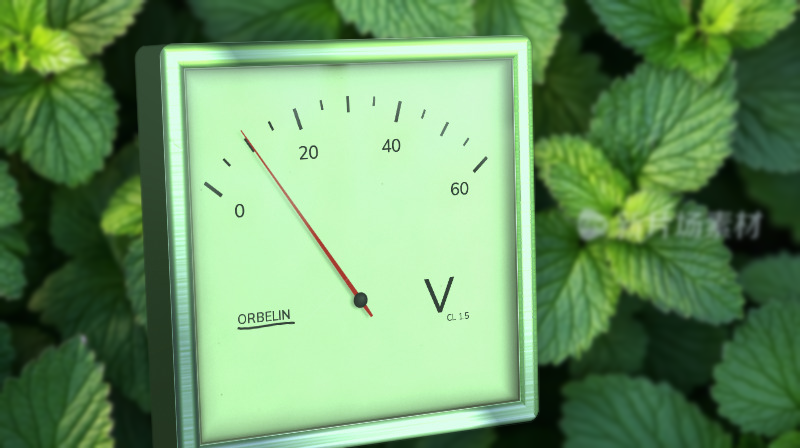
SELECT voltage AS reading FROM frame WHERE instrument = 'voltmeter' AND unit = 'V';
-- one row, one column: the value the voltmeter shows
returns 10 V
